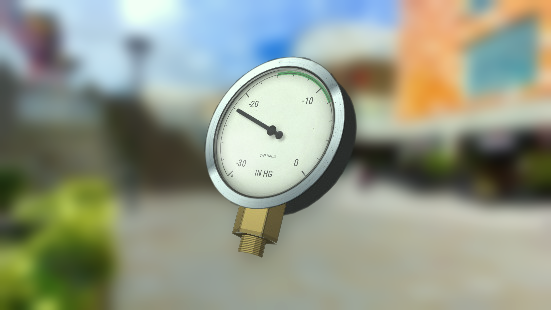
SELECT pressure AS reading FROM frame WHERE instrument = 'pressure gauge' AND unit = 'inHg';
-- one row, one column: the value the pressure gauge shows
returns -22 inHg
